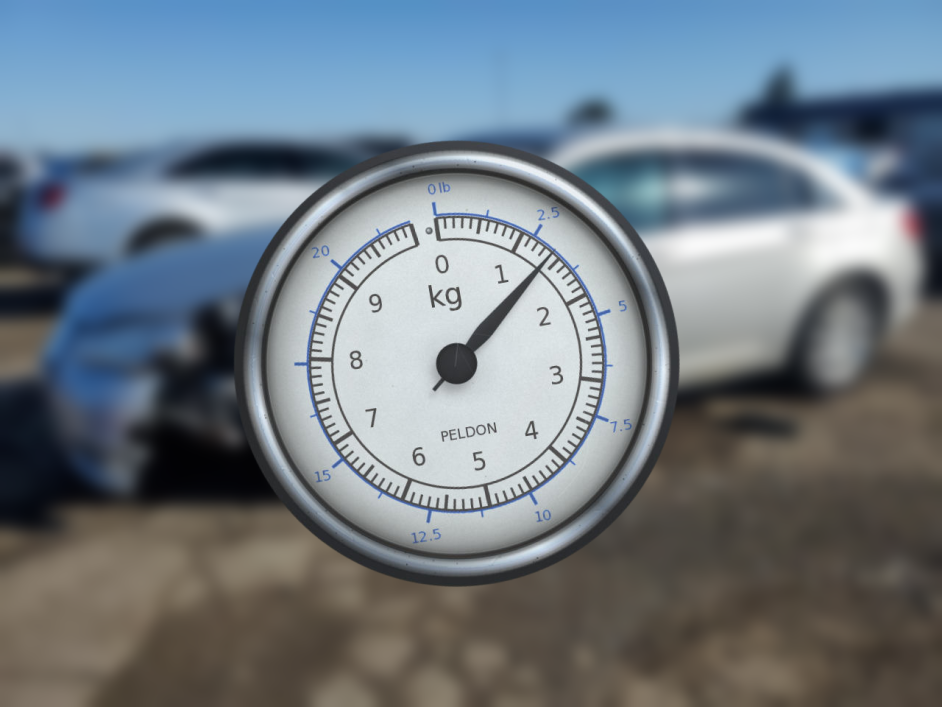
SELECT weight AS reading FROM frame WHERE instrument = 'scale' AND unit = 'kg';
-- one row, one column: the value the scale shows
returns 1.4 kg
